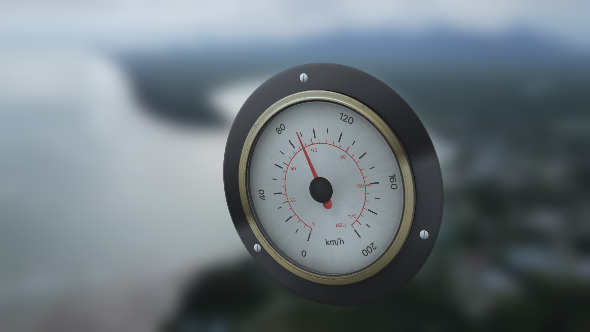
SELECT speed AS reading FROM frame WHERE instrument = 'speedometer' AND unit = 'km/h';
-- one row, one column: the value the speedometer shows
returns 90 km/h
